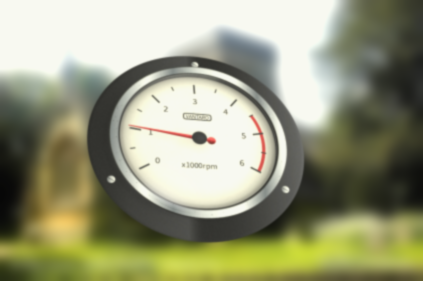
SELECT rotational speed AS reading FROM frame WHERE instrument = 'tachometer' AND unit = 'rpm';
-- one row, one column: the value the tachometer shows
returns 1000 rpm
